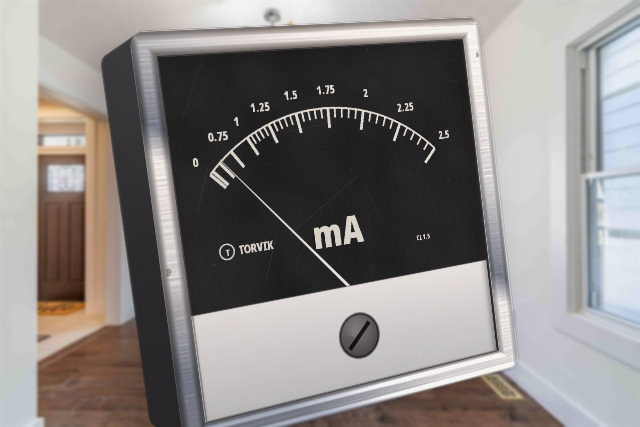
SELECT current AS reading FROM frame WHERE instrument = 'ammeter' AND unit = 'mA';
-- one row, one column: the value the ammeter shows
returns 0.5 mA
